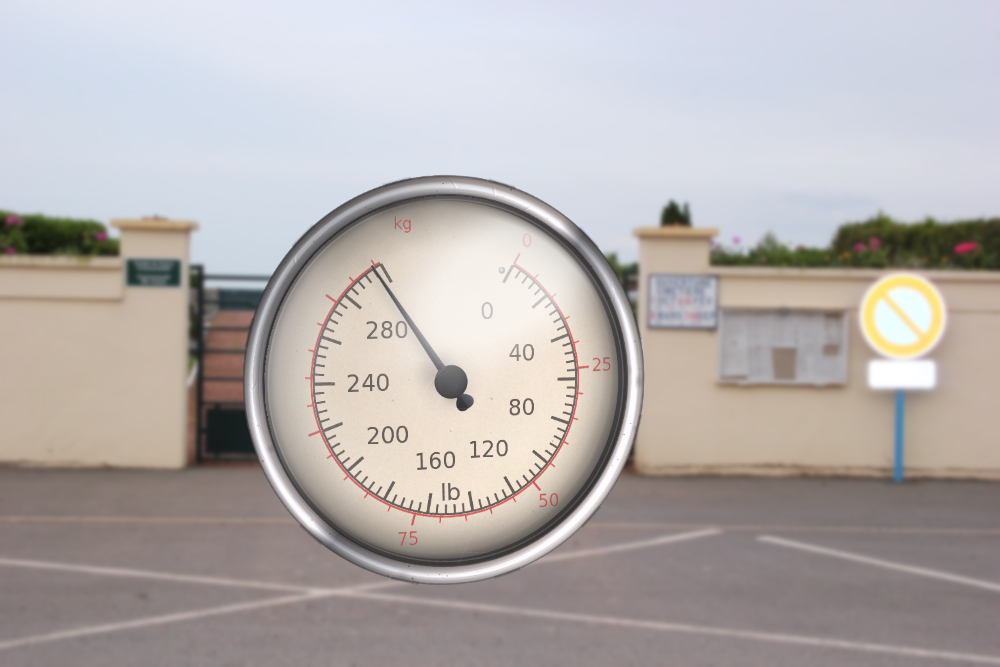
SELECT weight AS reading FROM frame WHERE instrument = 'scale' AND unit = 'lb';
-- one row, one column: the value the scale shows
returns 296 lb
